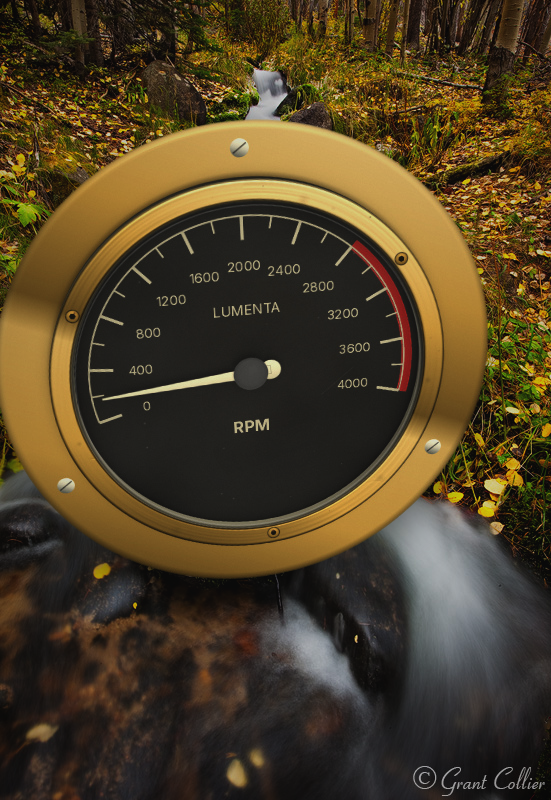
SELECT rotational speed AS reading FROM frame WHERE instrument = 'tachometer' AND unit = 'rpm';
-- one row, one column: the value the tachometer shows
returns 200 rpm
